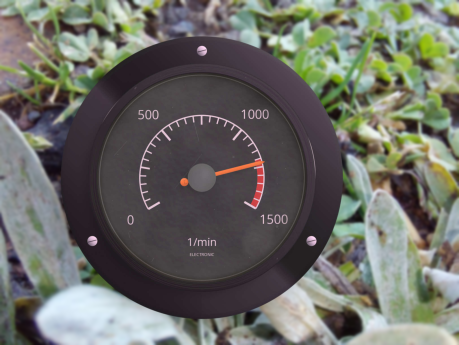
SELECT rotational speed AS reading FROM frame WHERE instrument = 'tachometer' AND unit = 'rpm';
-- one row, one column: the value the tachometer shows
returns 1225 rpm
